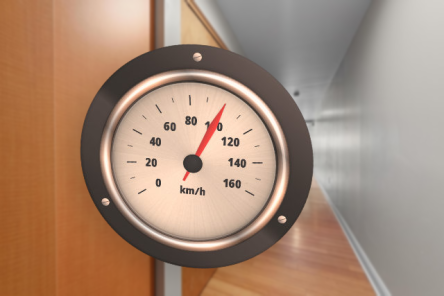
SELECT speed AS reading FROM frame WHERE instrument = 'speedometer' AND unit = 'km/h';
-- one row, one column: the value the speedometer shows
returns 100 km/h
